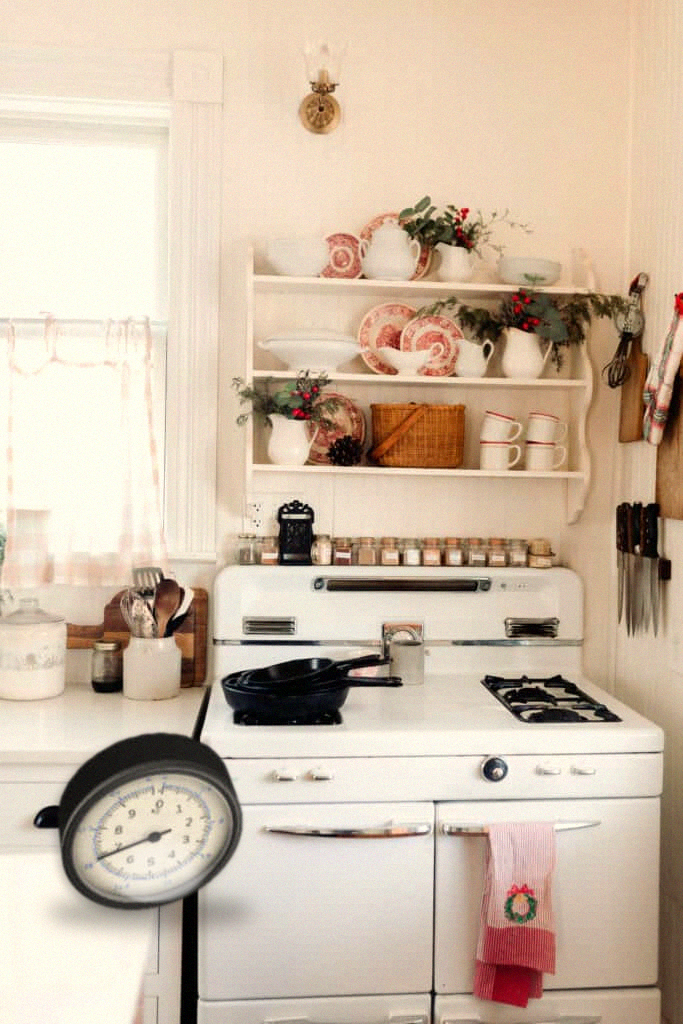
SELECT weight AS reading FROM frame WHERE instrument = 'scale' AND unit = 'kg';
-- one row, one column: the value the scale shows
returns 7 kg
